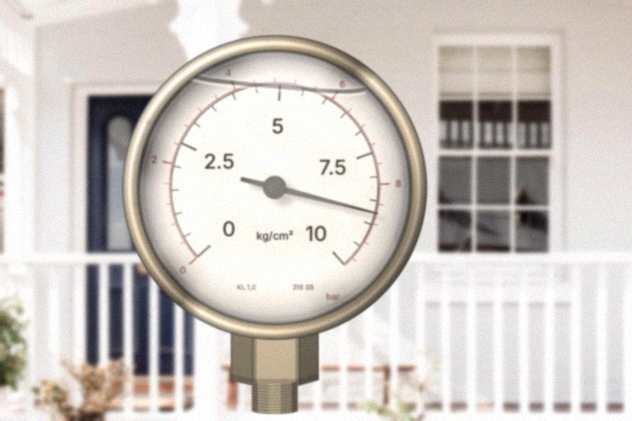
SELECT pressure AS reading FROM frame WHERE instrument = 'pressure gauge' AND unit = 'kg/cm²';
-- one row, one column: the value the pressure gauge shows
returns 8.75 kg/cm²
